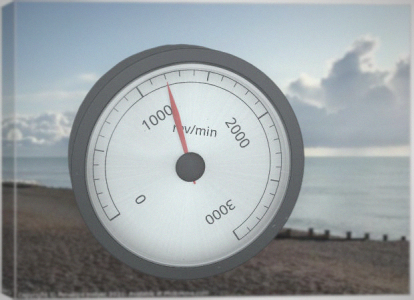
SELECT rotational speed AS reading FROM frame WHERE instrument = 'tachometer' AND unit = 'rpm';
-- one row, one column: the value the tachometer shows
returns 1200 rpm
